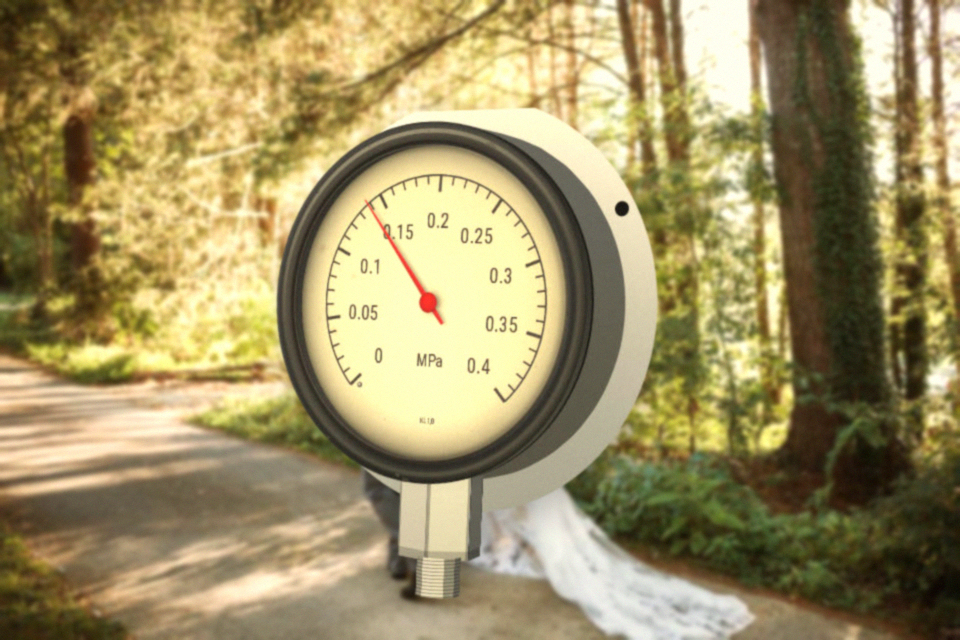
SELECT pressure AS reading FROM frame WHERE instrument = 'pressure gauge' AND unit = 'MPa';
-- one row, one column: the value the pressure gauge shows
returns 0.14 MPa
